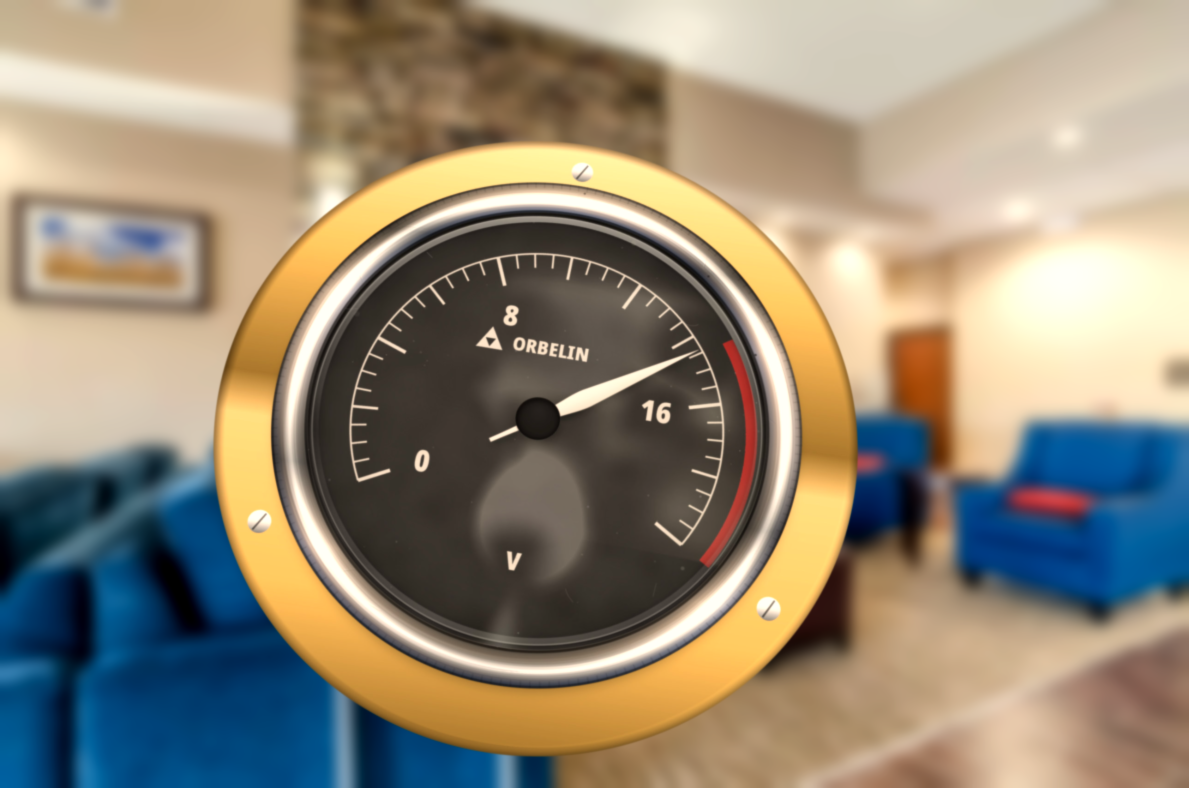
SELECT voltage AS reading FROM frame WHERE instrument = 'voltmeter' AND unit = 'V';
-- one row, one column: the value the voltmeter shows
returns 14.5 V
